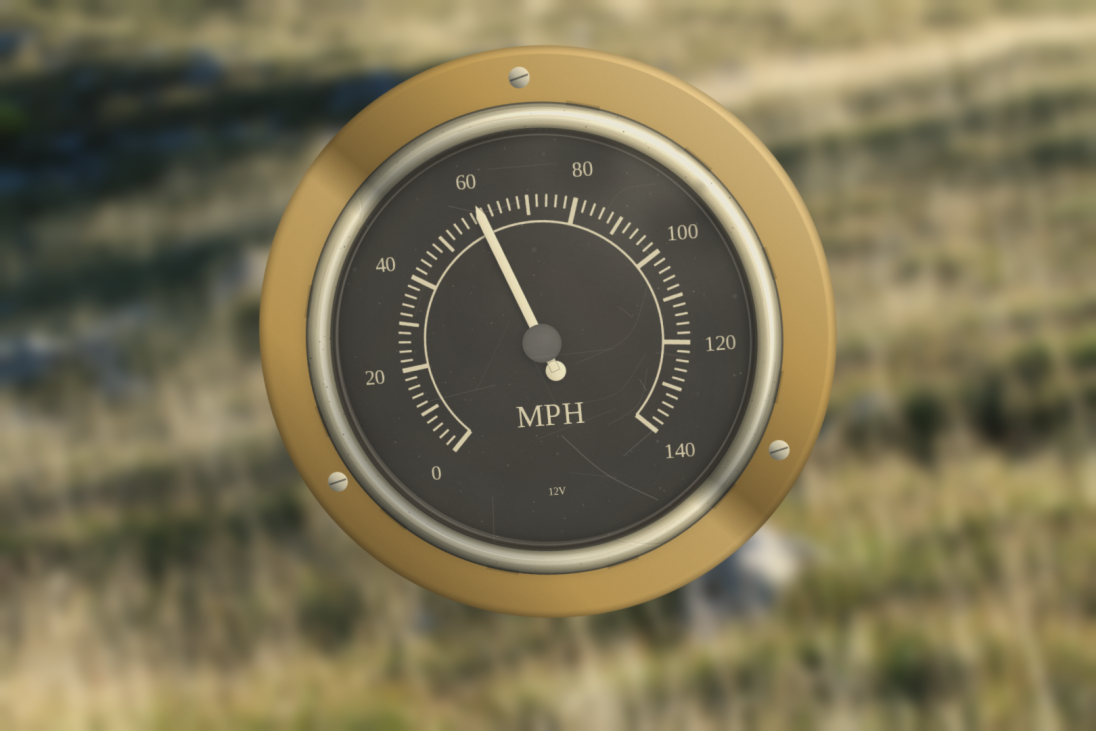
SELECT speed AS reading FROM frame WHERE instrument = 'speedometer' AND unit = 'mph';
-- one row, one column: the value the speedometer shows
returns 60 mph
